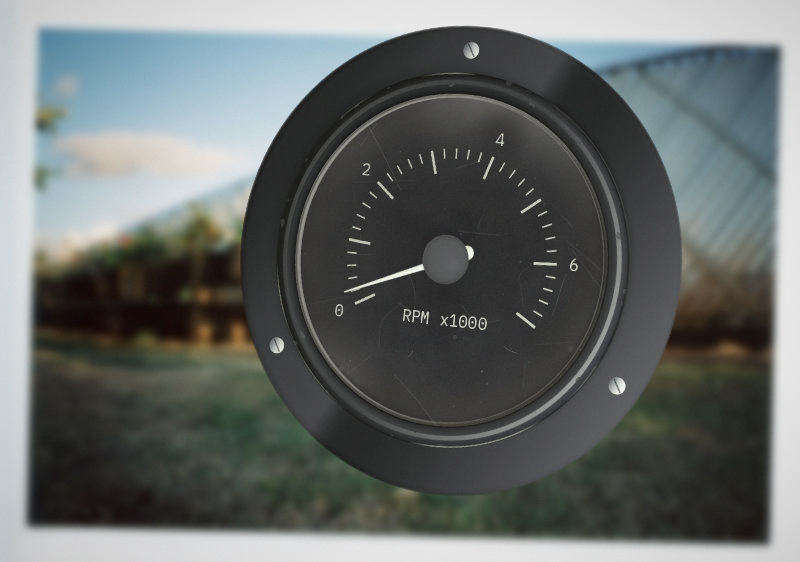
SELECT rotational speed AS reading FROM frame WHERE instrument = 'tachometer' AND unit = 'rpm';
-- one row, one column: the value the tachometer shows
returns 200 rpm
